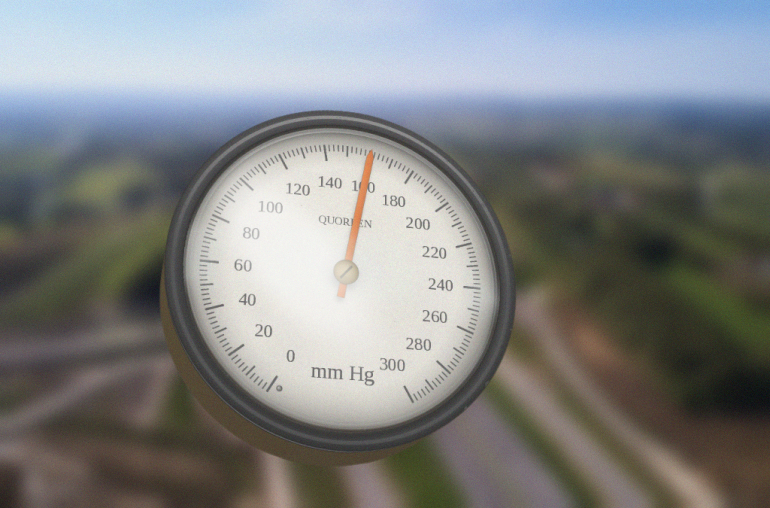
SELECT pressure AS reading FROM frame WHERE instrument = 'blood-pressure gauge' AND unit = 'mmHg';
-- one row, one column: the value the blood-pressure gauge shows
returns 160 mmHg
